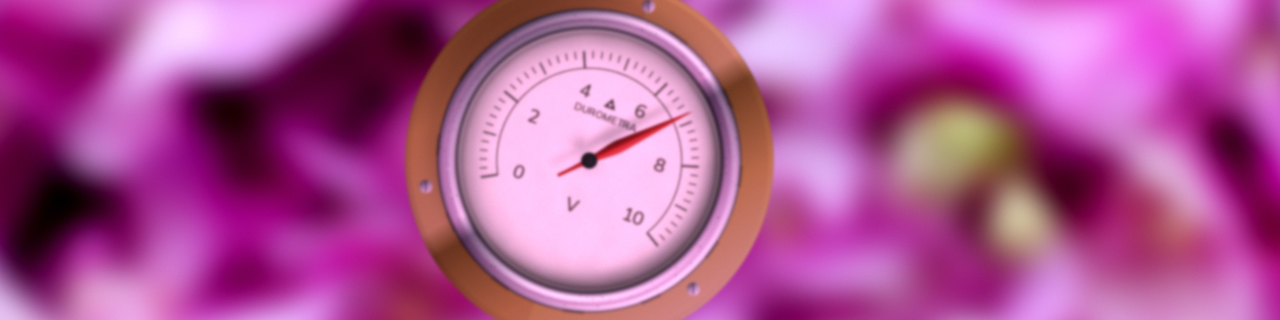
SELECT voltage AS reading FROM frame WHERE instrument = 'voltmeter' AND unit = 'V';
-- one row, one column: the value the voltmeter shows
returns 6.8 V
